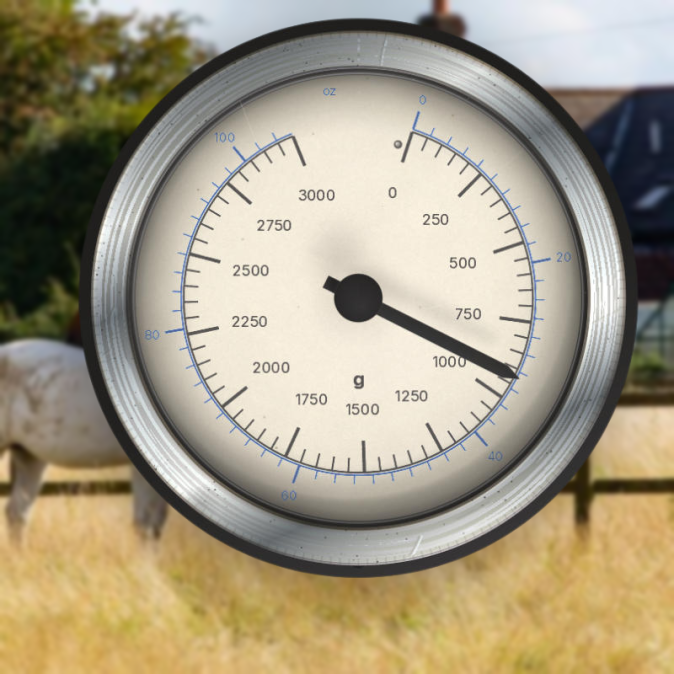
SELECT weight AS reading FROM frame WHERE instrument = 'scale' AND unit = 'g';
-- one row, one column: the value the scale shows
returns 925 g
